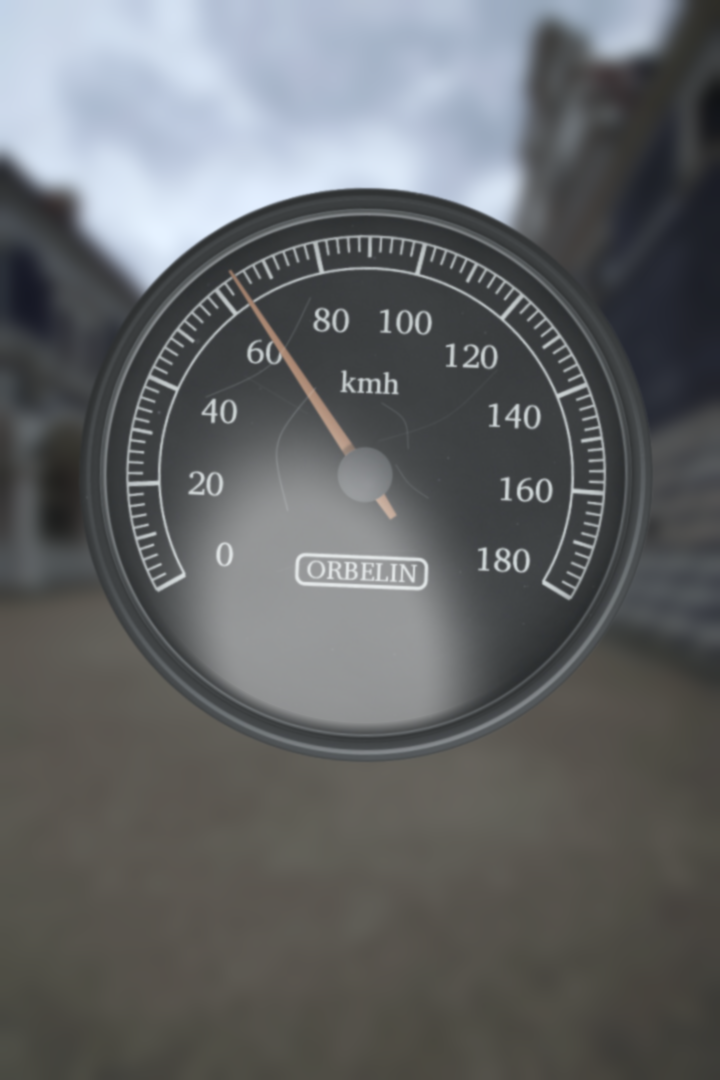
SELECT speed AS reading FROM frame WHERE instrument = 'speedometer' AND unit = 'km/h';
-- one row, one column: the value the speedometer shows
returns 64 km/h
